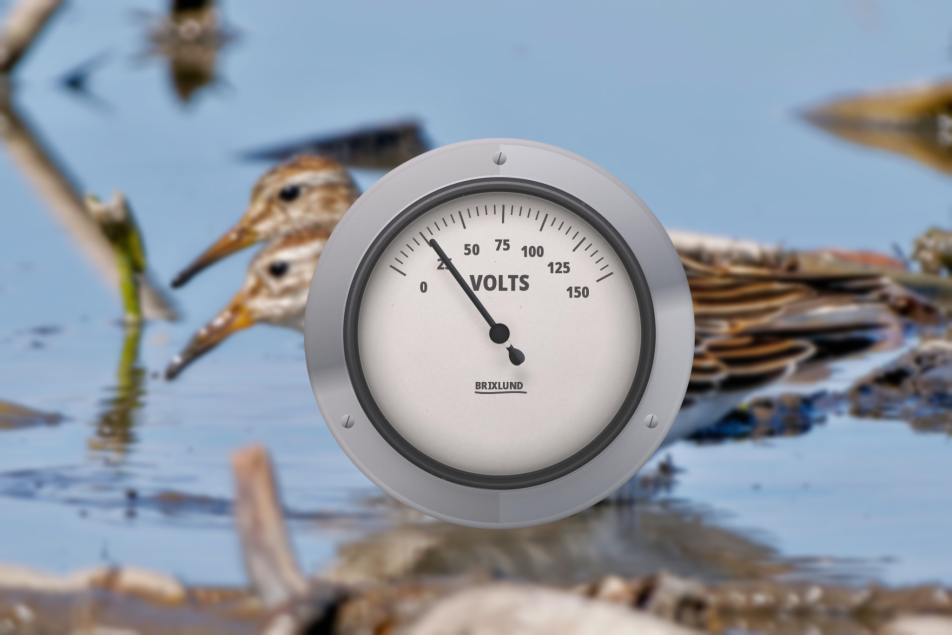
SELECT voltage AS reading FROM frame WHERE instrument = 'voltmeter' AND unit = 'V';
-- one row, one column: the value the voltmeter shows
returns 27.5 V
